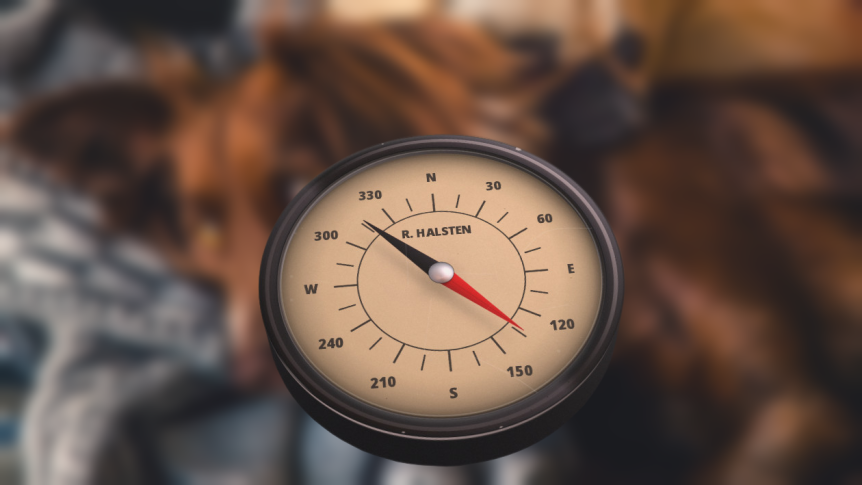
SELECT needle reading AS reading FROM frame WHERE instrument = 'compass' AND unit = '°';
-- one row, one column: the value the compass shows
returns 135 °
